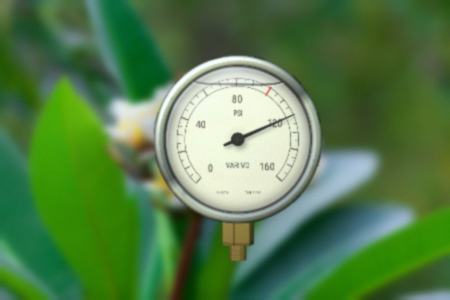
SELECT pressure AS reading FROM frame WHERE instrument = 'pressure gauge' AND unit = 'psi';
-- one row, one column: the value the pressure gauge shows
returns 120 psi
